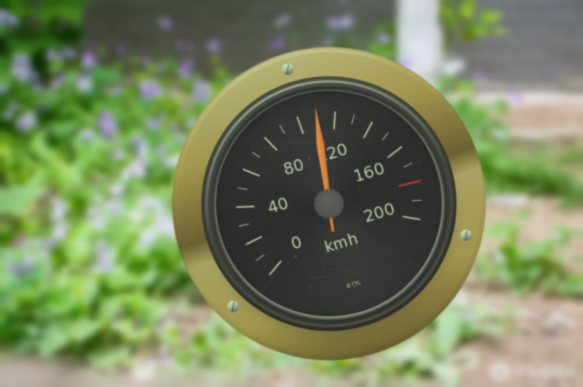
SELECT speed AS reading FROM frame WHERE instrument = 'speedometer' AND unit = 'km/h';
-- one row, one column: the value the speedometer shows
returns 110 km/h
